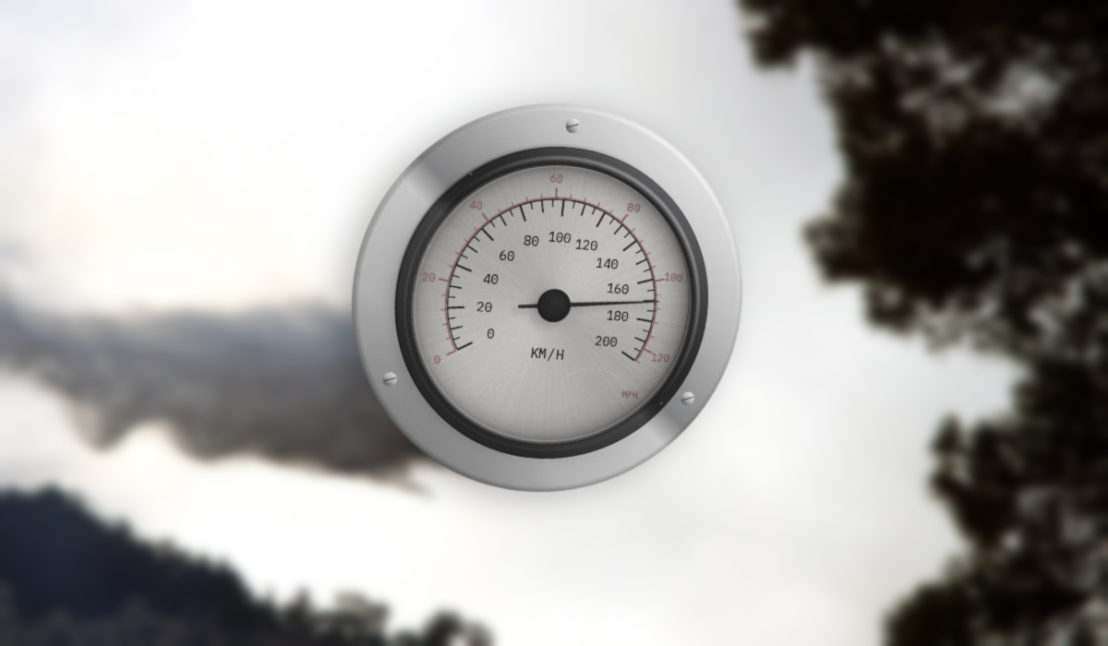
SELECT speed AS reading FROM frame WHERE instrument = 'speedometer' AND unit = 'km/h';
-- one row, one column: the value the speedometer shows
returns 170 km/h
